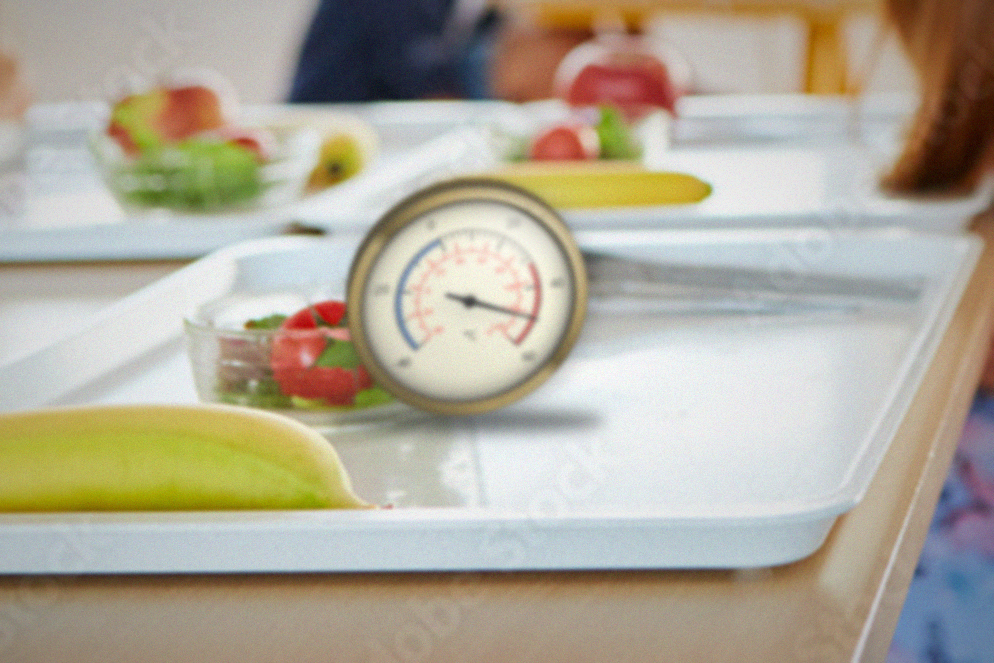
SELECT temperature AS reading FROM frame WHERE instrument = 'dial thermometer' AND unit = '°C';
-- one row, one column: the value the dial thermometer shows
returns 50 °C
